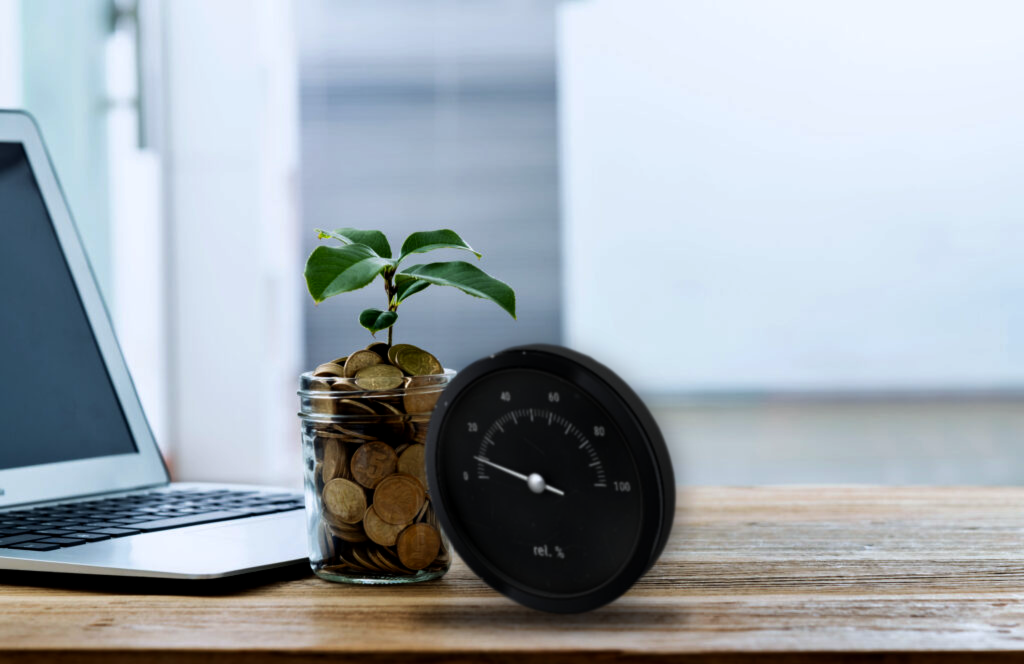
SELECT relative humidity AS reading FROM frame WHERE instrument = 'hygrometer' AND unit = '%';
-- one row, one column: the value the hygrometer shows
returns 10 %
